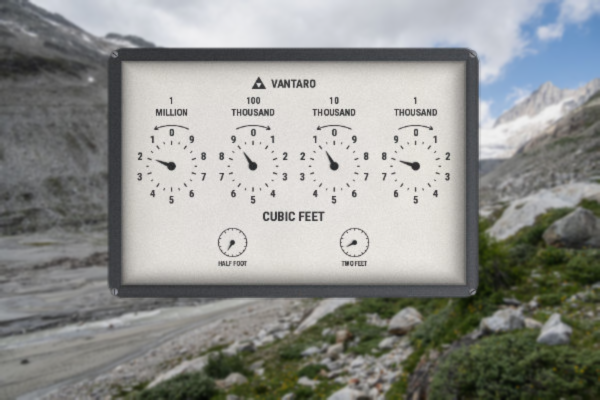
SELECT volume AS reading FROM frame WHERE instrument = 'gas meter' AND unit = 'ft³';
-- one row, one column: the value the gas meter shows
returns 190800 ft³
